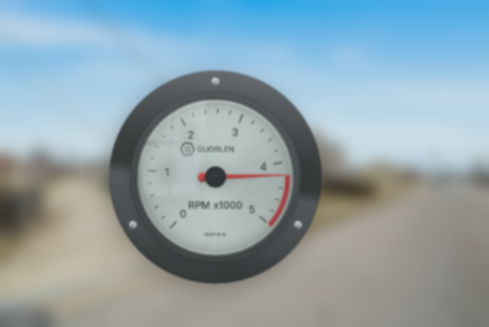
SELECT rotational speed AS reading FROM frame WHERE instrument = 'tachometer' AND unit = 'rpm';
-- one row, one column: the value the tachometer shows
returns 4200 rpm
